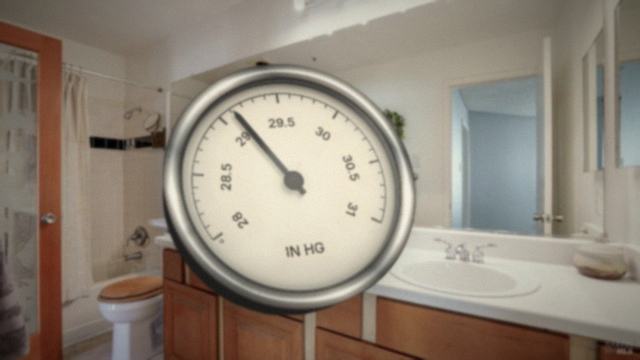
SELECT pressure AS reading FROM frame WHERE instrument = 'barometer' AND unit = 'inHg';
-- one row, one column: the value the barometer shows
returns 29.1 inHg
